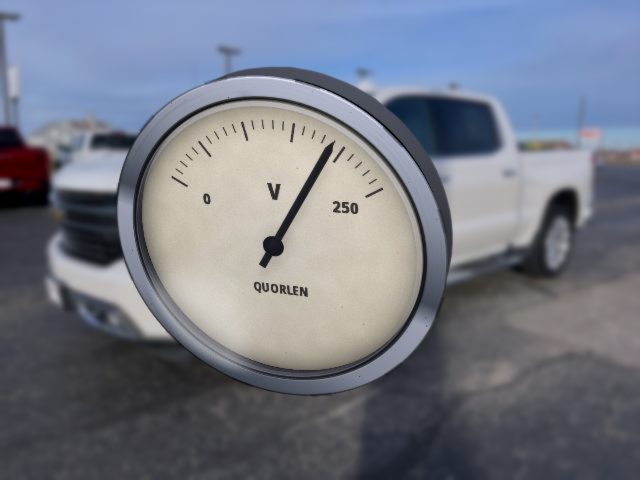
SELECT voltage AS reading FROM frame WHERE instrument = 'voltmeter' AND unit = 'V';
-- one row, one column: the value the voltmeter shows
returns 190 V
